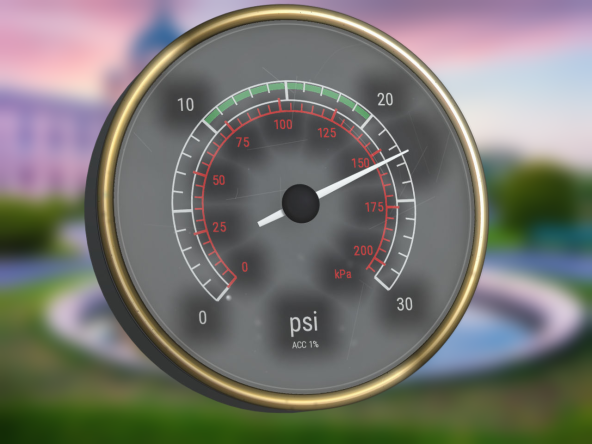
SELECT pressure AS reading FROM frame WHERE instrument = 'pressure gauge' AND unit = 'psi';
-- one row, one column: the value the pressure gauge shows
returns 22.5 psi
